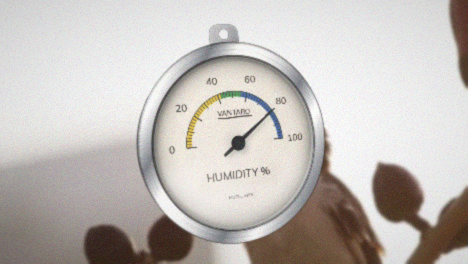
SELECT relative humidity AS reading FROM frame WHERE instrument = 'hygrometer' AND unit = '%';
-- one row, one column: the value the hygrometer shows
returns 80 %
